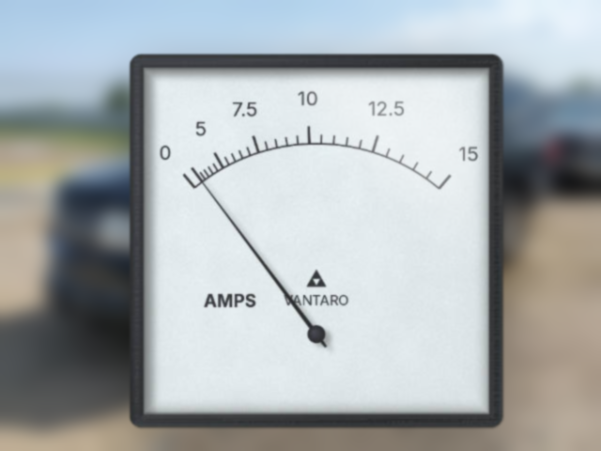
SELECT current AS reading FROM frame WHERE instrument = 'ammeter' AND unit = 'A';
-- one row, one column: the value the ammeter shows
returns 2.5 A
